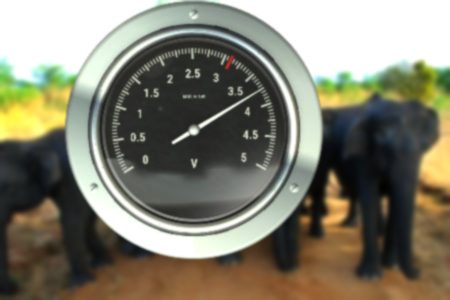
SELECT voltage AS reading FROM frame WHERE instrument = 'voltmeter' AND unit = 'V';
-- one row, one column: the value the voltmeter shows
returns 3.75 V
